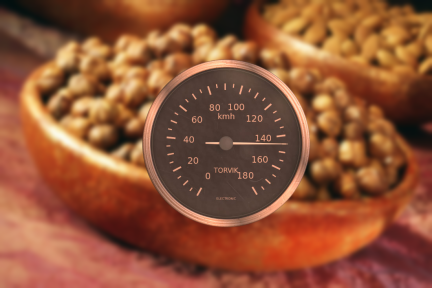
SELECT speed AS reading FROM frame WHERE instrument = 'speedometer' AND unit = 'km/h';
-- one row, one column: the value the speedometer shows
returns 145 km/h
